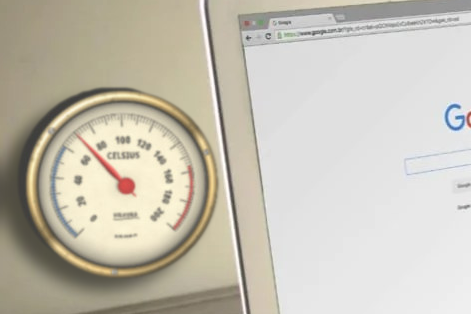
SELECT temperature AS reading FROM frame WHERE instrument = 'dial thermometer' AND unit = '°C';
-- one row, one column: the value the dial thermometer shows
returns 70 °C
